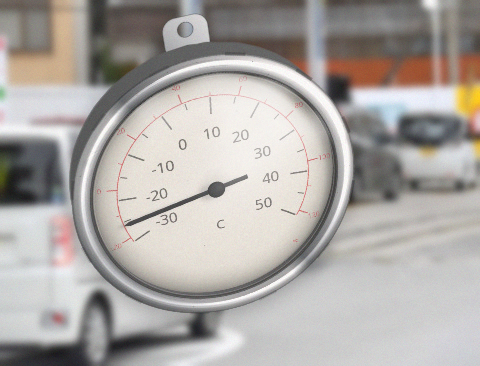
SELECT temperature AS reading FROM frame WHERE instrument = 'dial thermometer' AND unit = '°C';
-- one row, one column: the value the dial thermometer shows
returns -25 °C
